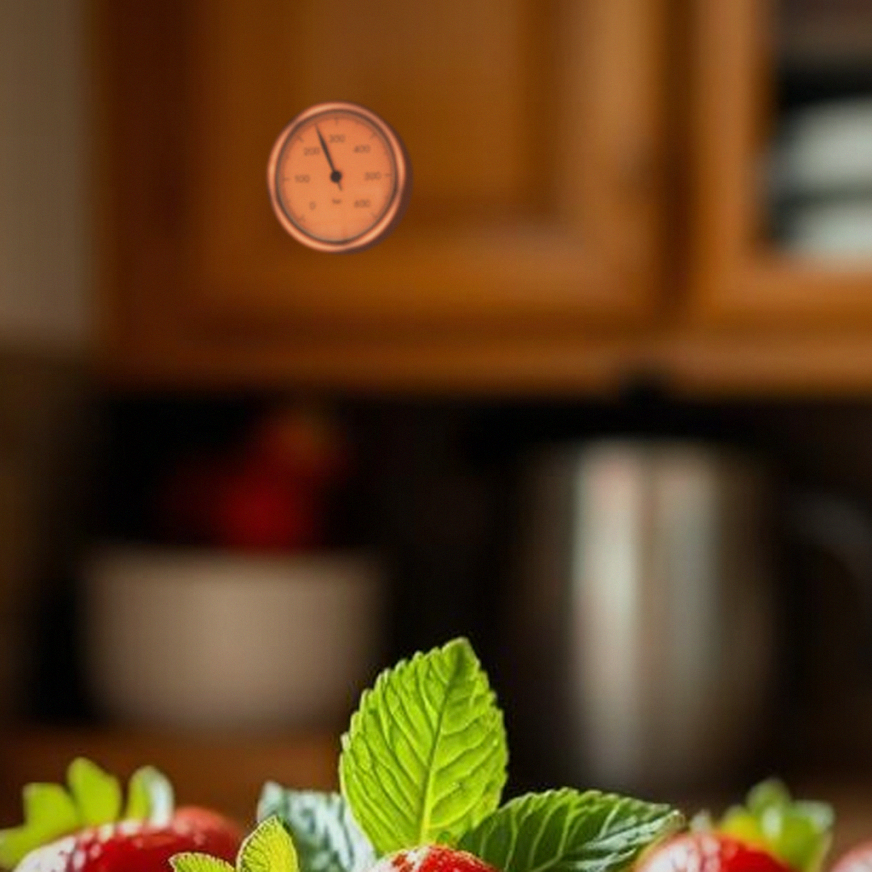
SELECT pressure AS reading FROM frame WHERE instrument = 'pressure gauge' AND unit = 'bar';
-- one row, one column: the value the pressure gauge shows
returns 250 bar
